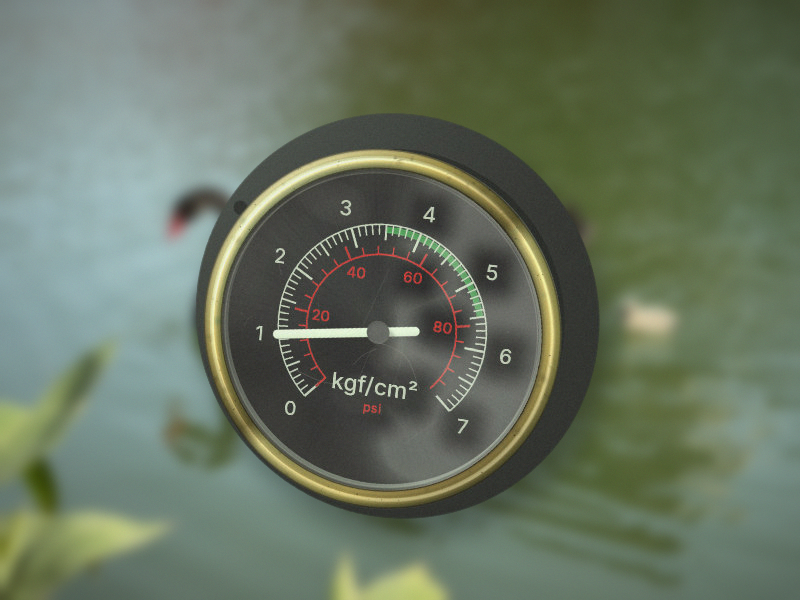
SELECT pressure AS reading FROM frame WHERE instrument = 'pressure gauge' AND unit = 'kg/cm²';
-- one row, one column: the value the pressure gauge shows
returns 1 kg/cm²
